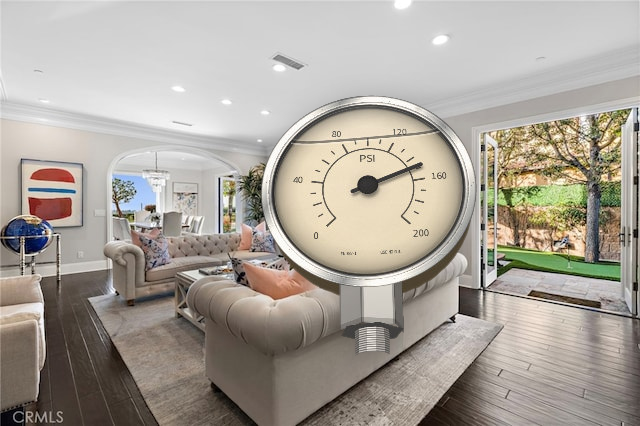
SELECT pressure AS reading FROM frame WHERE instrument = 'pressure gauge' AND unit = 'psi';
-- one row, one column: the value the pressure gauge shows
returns 150 psi
